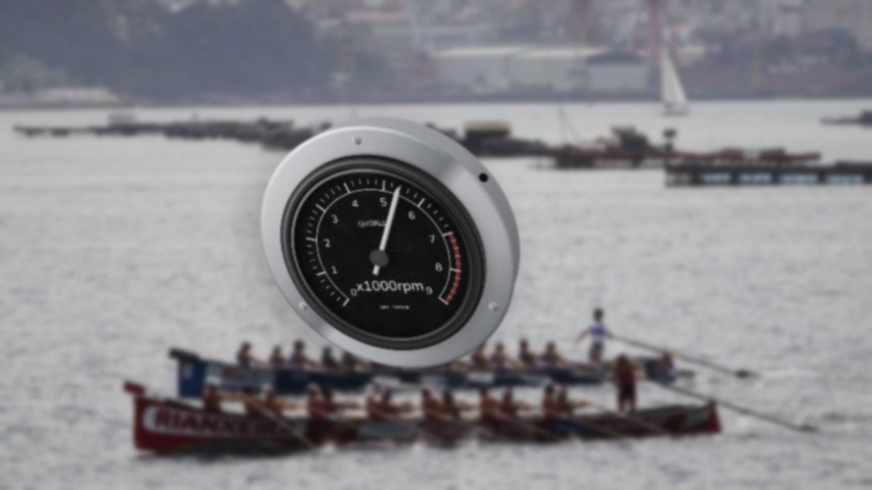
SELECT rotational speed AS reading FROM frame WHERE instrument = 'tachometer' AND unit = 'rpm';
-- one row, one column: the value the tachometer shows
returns 5400 rpm
